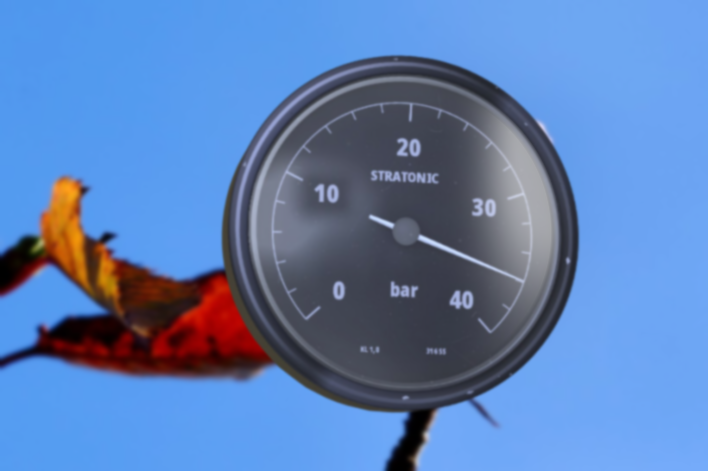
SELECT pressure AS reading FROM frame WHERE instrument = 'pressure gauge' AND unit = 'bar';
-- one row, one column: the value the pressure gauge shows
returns 36 bar
